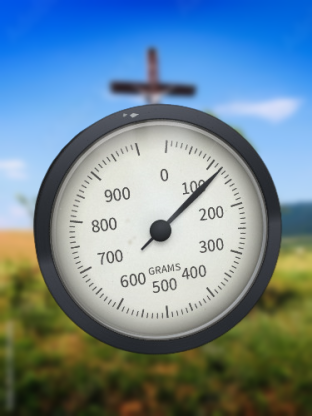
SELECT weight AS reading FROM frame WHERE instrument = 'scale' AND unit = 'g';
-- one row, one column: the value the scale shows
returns 120 g
